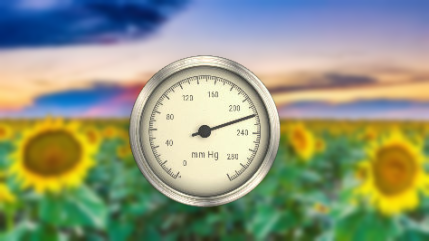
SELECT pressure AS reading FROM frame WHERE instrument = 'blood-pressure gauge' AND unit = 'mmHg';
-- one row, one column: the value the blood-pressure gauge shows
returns 220 mmHg
